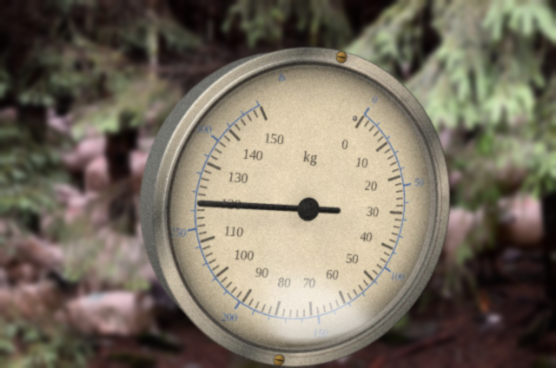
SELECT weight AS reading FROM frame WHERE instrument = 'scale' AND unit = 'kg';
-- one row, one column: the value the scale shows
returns 120 kg
